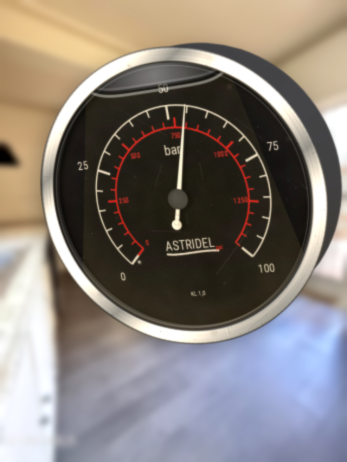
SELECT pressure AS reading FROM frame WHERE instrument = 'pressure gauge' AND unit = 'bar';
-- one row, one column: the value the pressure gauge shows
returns 55 bar
